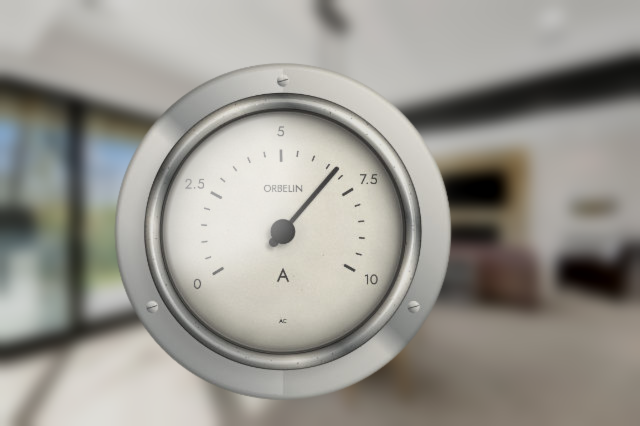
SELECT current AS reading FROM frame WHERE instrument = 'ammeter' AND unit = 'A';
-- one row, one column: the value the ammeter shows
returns 6.75 A
